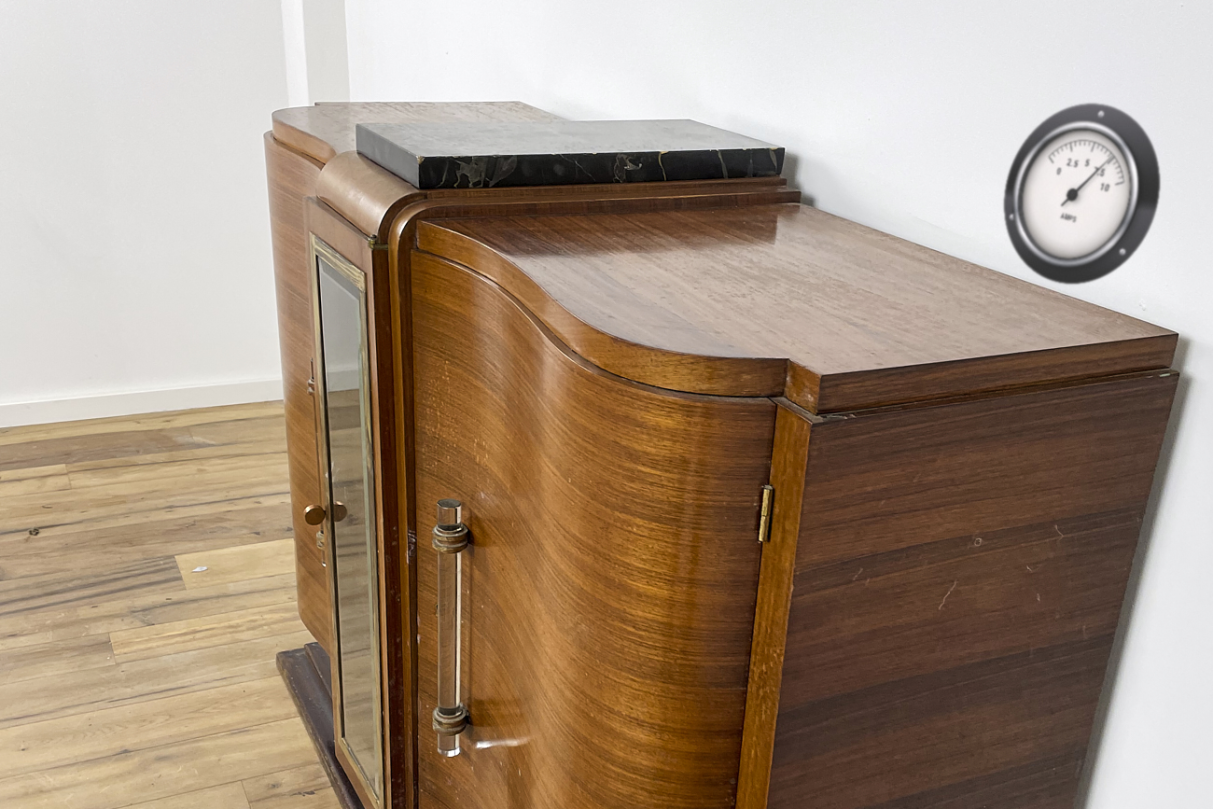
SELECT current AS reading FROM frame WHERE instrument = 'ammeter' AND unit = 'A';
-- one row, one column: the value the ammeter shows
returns 7.5 A
